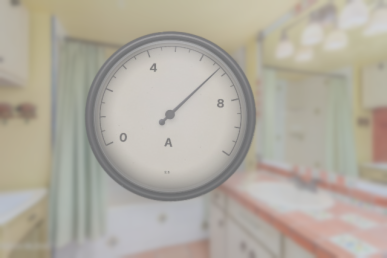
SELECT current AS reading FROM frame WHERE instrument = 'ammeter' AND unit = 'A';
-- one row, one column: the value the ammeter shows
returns 6.75 A
